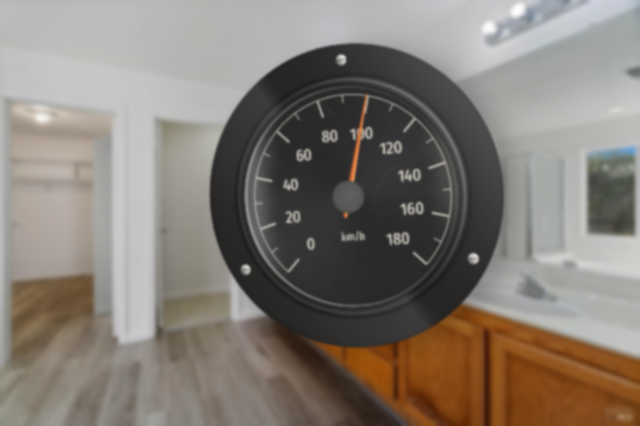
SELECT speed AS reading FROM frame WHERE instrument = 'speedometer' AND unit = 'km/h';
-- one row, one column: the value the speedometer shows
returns 100 km/h
